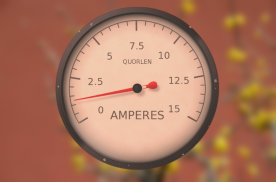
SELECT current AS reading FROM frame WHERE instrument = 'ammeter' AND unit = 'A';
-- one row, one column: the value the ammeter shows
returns 1.25 A
